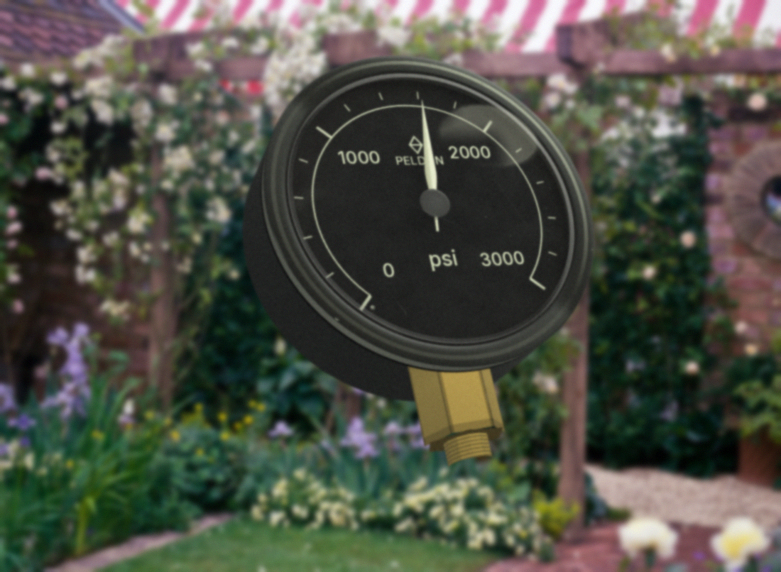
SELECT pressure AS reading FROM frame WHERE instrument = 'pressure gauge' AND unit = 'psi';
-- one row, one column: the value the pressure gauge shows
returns 1600 psi
